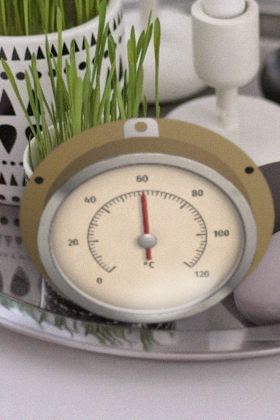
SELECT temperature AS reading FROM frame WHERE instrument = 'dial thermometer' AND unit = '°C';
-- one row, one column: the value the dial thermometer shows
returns 60 °C
